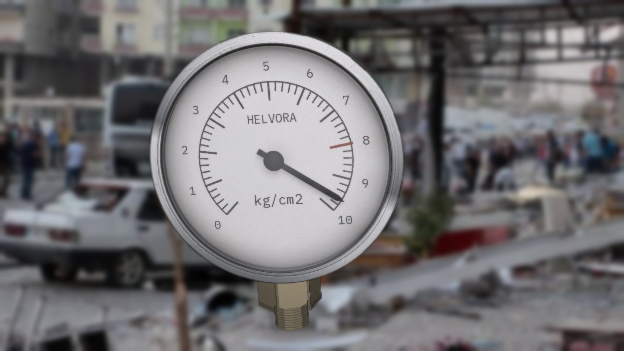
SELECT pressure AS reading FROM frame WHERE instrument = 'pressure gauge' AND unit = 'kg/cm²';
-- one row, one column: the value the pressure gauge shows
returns 9.6 kg/cm²
